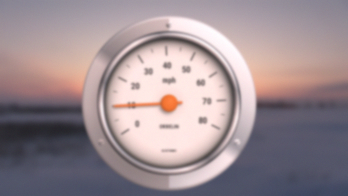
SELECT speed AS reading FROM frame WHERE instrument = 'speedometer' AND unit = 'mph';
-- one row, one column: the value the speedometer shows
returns 10 mph
